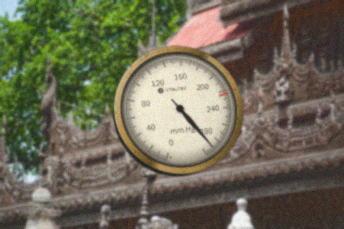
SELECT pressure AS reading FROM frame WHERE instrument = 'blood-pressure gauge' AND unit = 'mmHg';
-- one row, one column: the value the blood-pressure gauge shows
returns 290 mmHg
